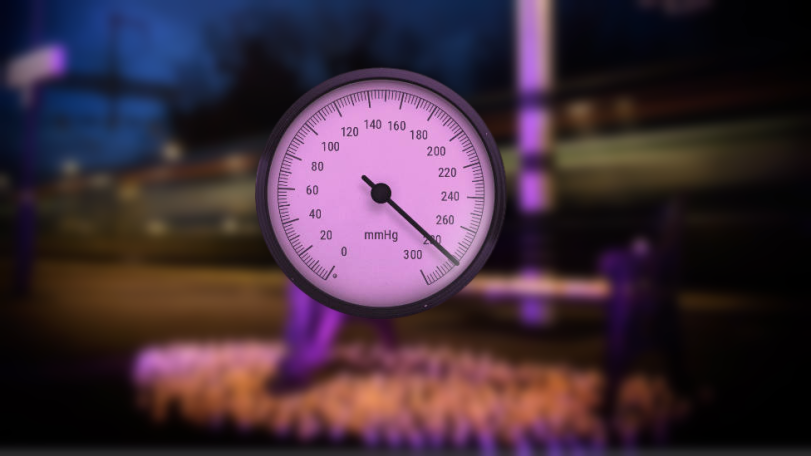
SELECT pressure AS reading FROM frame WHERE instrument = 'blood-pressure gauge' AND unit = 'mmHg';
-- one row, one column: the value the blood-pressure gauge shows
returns 280 mmHg
